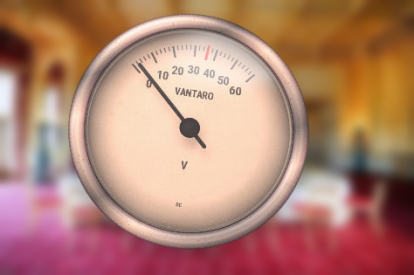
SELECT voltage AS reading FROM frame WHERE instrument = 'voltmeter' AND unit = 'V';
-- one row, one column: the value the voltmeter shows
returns 2 V
